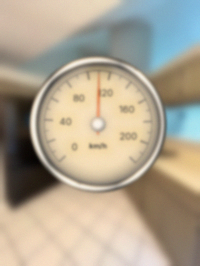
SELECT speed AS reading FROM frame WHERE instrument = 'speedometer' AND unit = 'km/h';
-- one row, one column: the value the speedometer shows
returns 110 km/h
